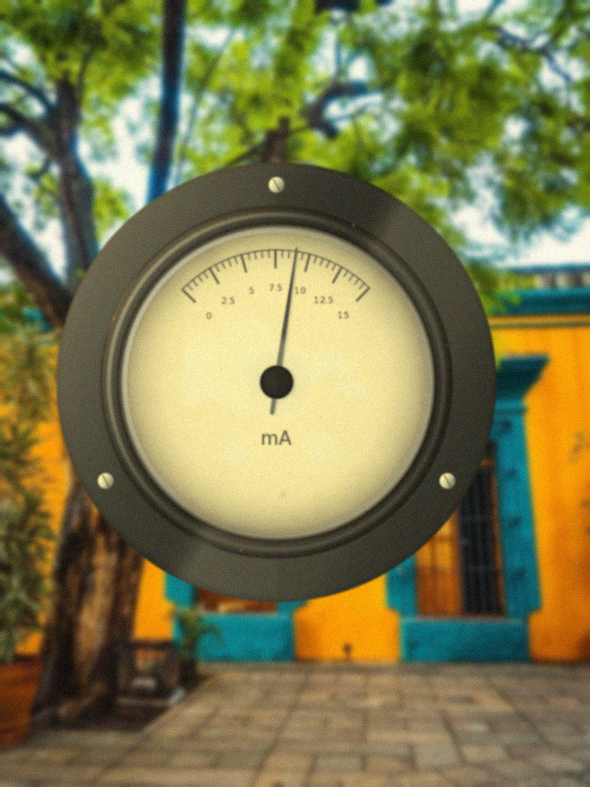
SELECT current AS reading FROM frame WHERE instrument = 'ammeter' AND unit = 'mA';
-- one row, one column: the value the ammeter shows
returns 9 mA
